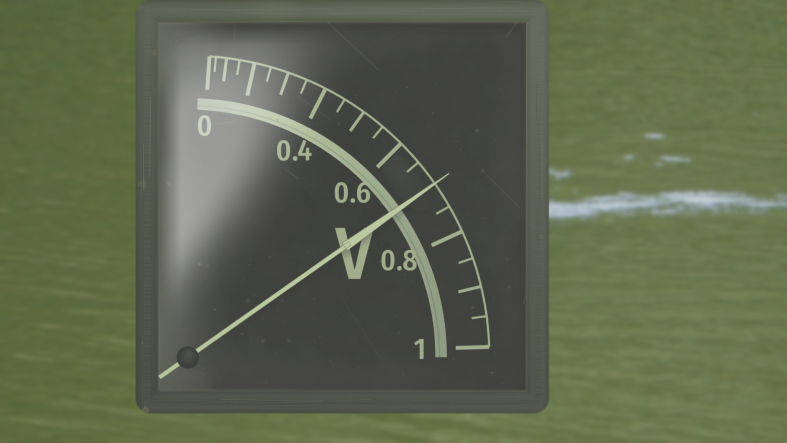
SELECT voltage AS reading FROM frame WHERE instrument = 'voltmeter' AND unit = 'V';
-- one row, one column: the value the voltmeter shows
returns 0.7 V
